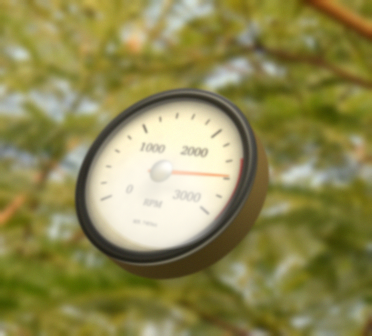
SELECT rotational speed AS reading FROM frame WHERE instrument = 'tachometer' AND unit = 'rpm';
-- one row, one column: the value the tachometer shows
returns 2600 rpm
